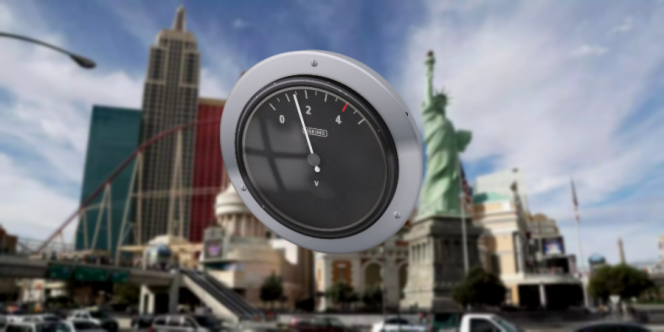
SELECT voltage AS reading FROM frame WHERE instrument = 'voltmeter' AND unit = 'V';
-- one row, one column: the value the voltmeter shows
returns 1.5 V
